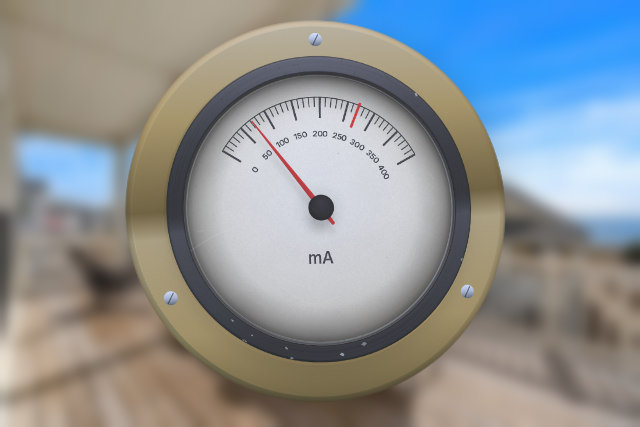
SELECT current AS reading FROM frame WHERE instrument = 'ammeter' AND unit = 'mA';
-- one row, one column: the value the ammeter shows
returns 70 mA
